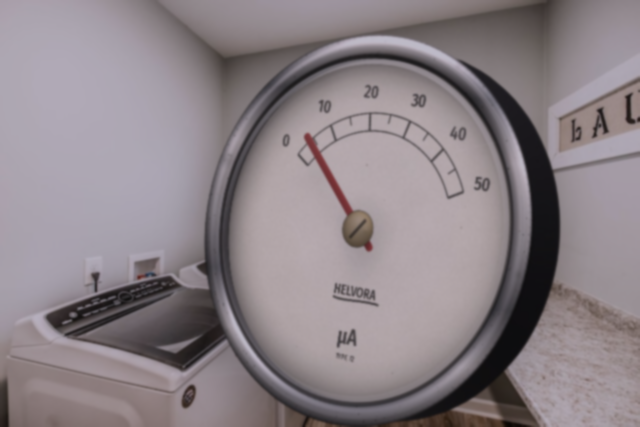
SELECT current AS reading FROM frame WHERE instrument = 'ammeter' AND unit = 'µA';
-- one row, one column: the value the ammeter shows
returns 5 µA
